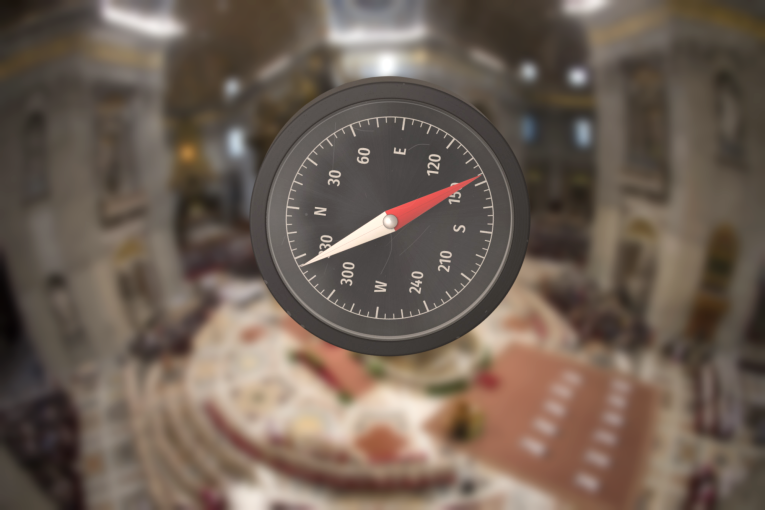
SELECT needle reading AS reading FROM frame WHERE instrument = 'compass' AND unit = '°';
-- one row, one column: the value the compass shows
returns 145 °
